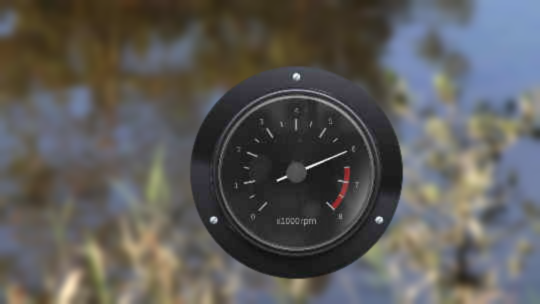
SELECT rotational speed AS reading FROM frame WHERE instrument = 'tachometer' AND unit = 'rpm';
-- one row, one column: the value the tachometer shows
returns 6000 rpm
